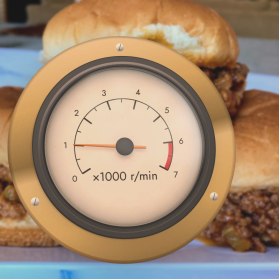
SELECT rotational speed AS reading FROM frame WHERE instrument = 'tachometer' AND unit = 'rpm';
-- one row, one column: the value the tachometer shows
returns 1000 rpm
